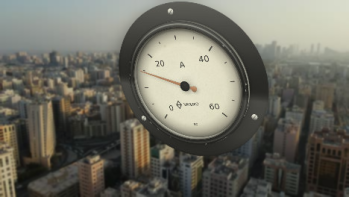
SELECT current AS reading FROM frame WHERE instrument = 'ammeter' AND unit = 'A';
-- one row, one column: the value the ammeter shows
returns 15 A
